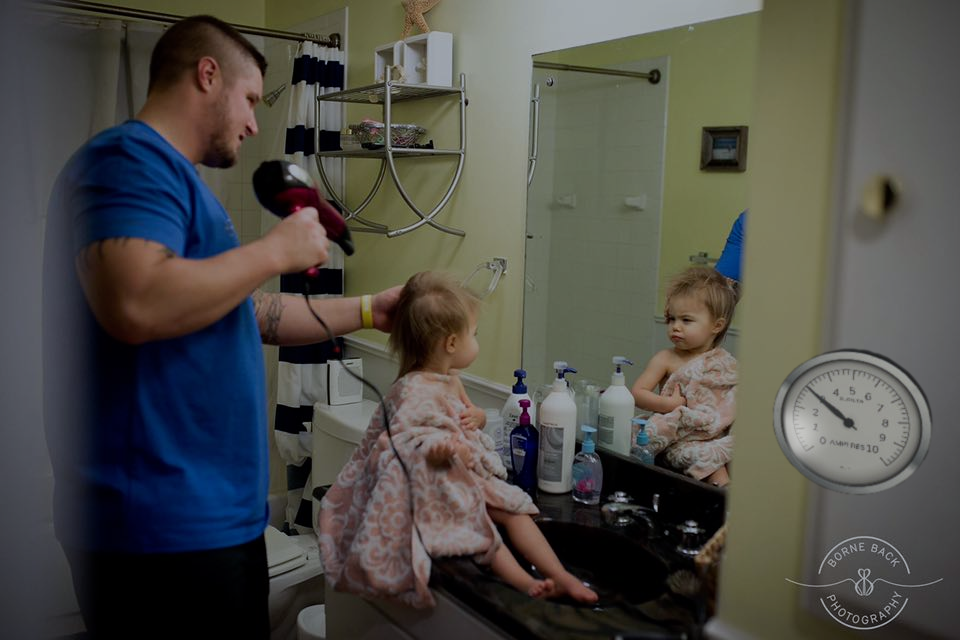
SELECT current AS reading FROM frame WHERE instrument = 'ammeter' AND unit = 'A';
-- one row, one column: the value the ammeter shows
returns 3 A
